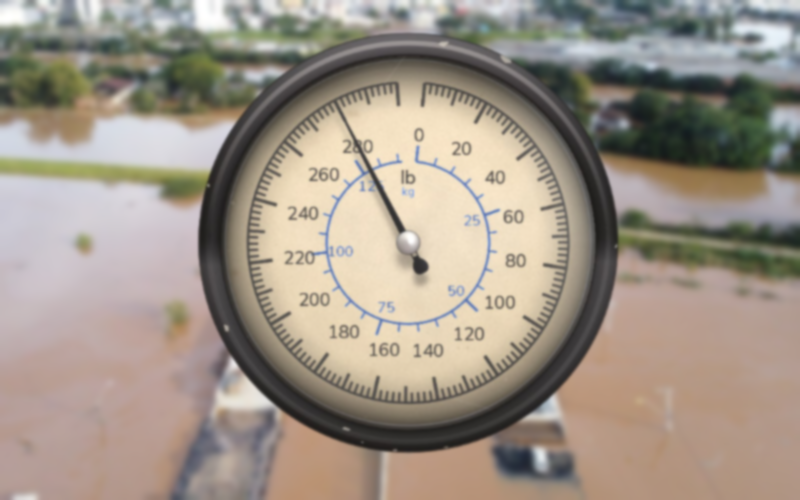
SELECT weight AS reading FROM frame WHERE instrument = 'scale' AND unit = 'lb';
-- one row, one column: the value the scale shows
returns 280 lb
